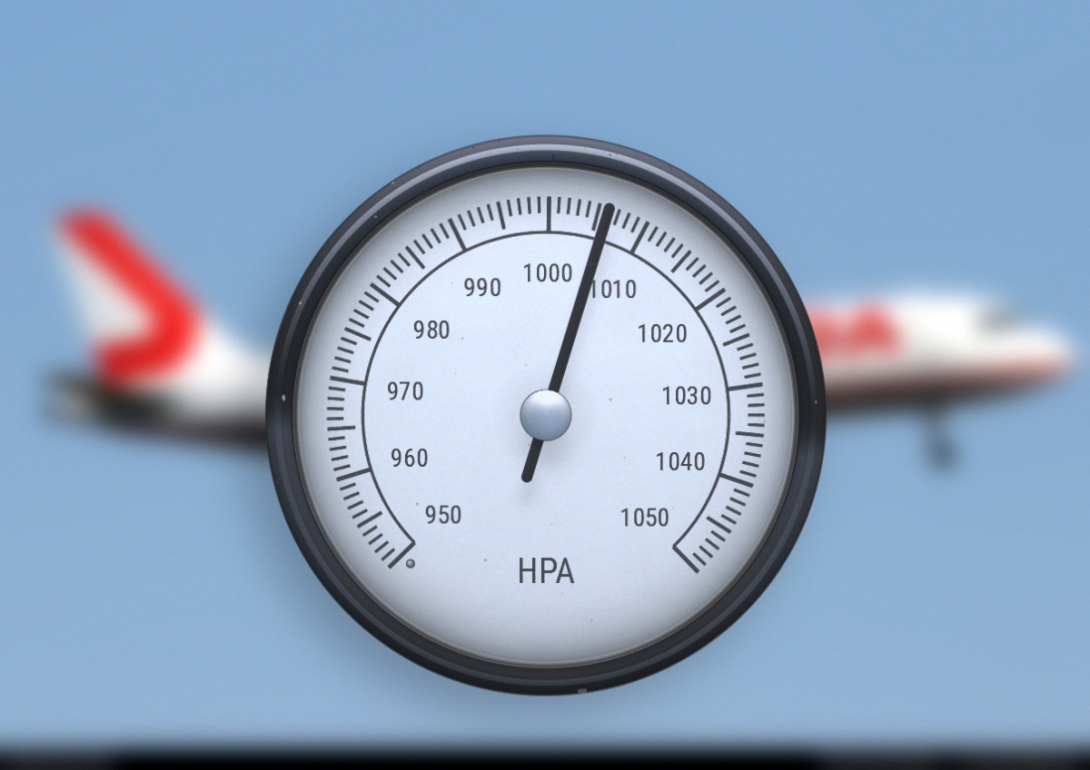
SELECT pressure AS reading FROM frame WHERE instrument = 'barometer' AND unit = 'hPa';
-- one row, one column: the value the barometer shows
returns 1006 hPa
